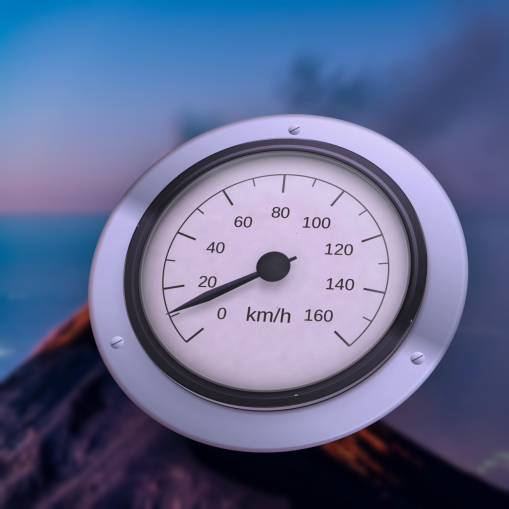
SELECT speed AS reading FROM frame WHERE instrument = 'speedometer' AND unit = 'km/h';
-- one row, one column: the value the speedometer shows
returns 10 km/h
